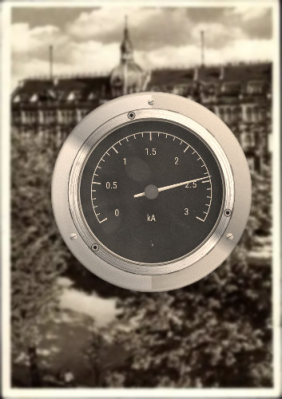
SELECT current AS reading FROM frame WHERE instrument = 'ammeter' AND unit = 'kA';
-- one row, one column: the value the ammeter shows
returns 2.45 kA
